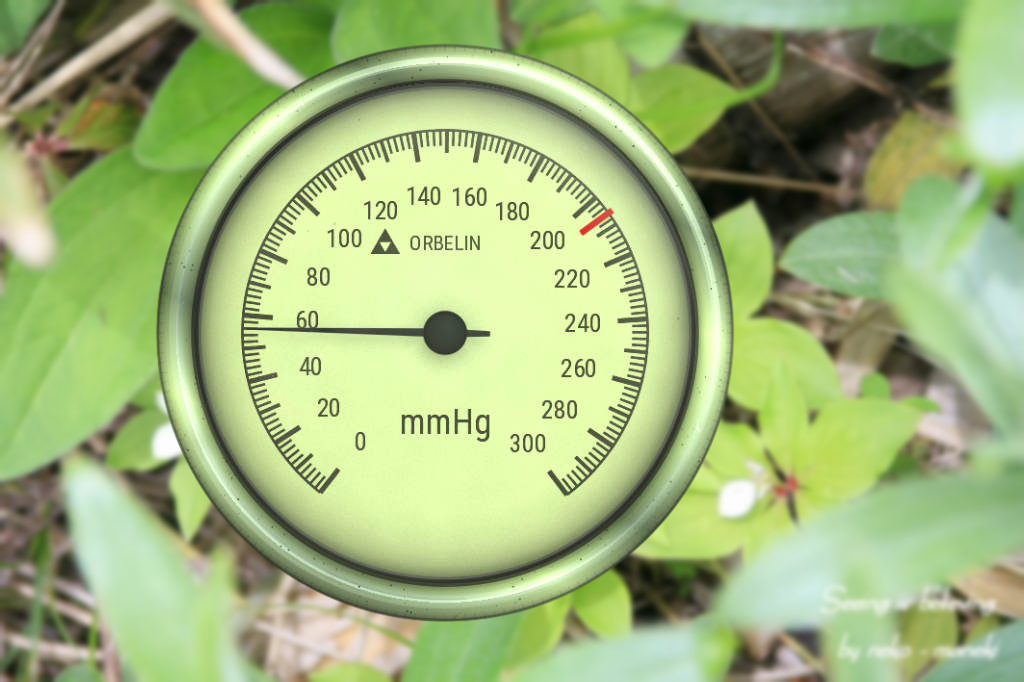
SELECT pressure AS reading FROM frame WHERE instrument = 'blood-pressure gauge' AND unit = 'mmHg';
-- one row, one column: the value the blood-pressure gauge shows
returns 56 mmHg
